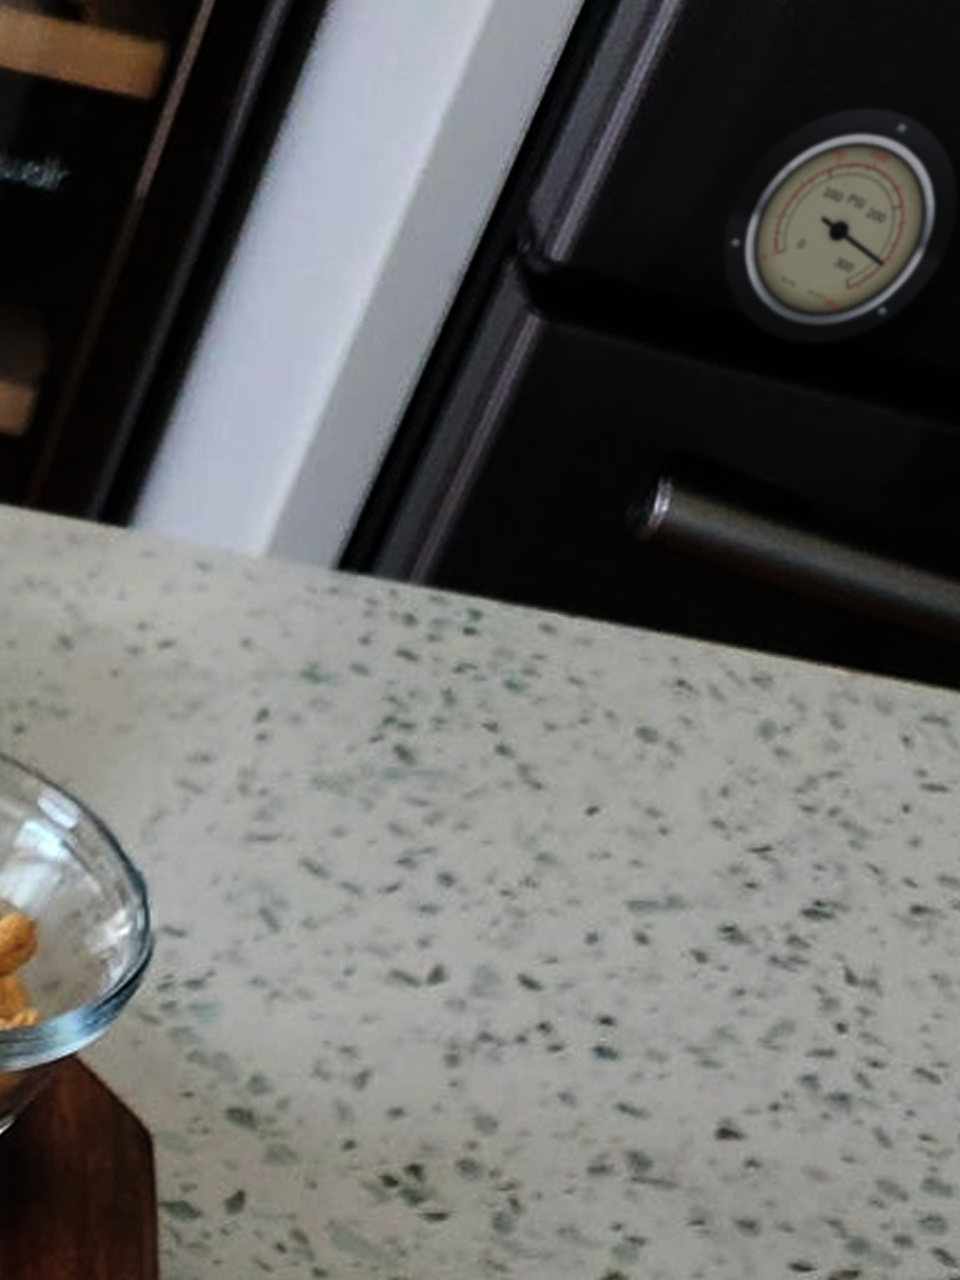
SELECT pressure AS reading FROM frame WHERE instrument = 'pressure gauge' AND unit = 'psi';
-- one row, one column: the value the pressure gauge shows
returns 260 psi
